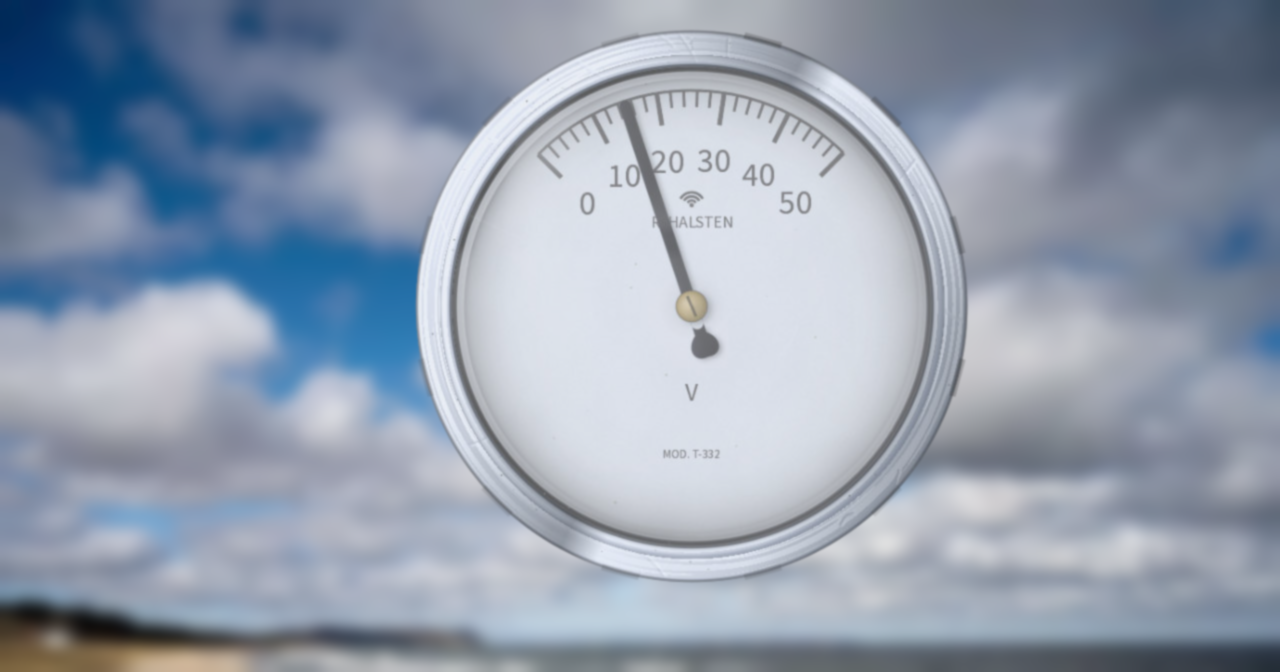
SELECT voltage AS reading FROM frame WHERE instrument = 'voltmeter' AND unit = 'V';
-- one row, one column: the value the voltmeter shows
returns 15 V
